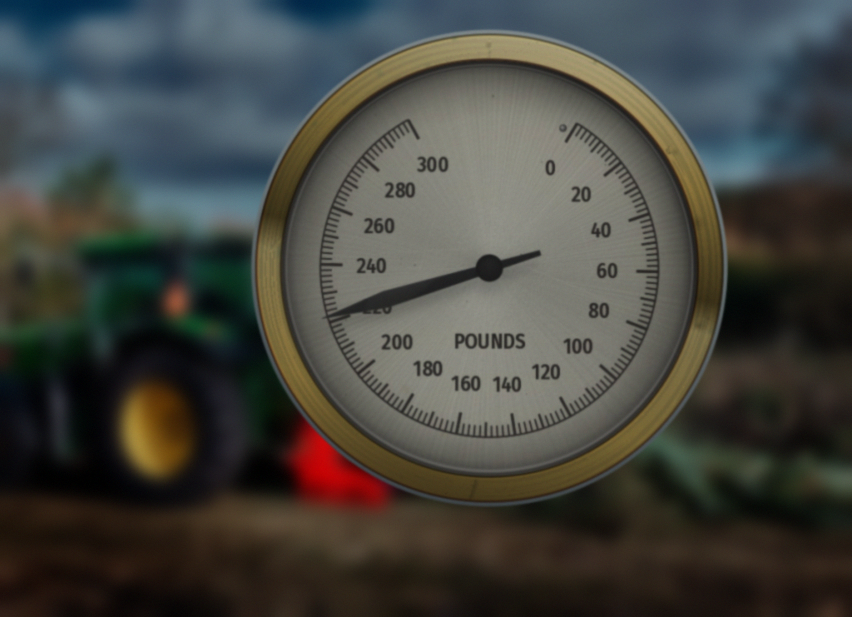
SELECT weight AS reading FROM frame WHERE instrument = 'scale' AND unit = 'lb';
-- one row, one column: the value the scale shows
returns 222 lb
